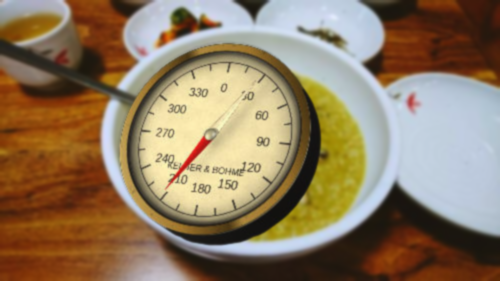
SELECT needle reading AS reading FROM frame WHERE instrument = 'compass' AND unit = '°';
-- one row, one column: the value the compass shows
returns 210 °
